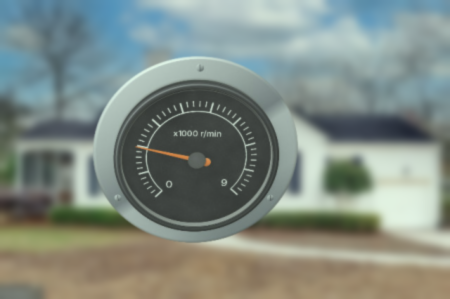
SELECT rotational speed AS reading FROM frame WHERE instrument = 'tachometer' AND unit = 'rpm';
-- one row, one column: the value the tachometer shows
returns 2000 rpm
